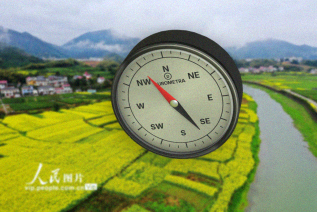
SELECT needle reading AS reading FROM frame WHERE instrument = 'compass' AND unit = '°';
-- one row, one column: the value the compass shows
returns 330 °
